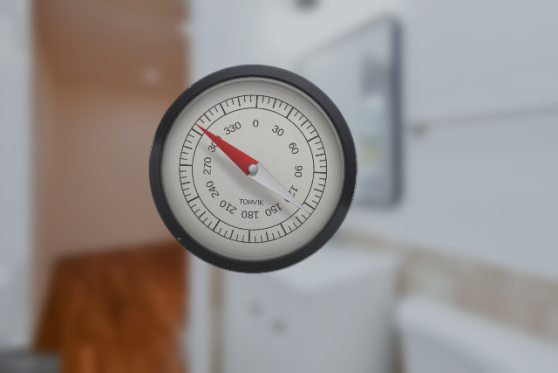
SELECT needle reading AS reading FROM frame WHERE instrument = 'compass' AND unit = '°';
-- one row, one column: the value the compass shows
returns 305 °
